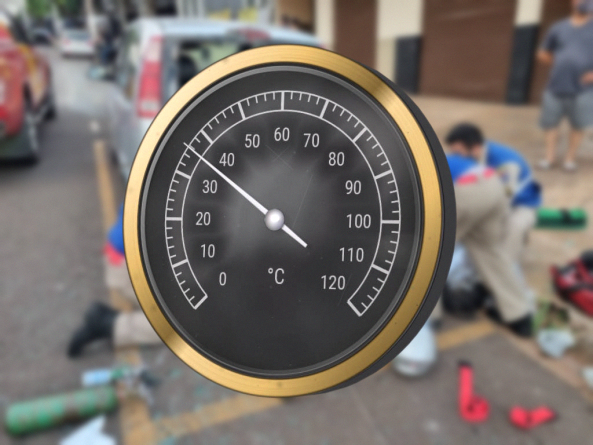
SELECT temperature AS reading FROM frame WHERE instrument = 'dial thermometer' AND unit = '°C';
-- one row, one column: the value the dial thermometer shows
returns 36 °C
